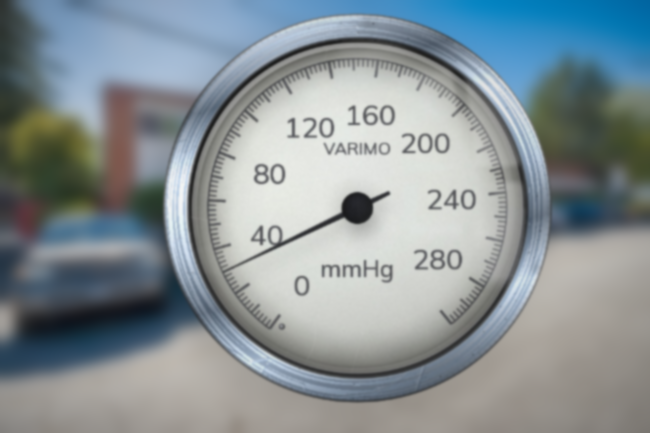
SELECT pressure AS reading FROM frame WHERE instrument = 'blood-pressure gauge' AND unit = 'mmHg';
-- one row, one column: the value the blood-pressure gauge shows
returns 30 mmHg
